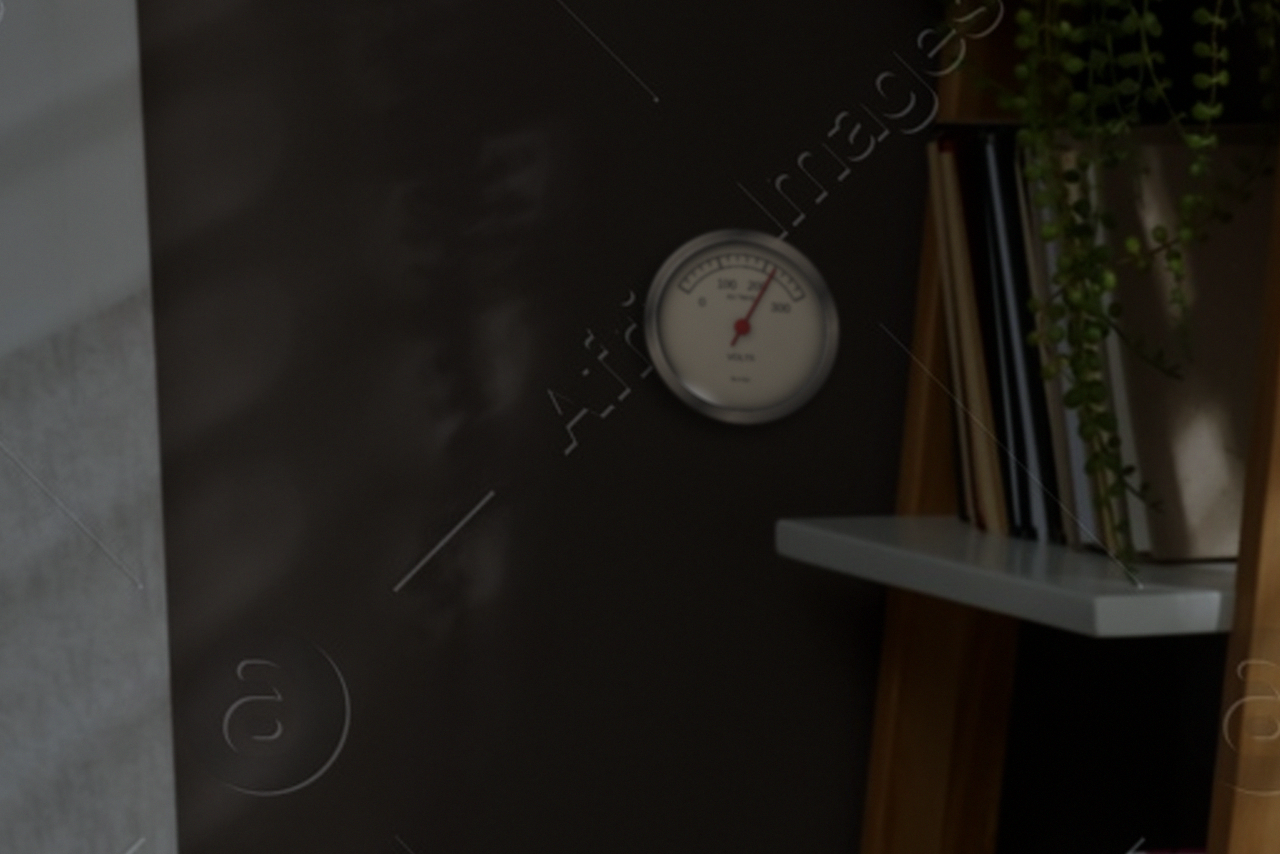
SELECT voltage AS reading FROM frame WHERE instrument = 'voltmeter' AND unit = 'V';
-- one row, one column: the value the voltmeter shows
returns 220 V
